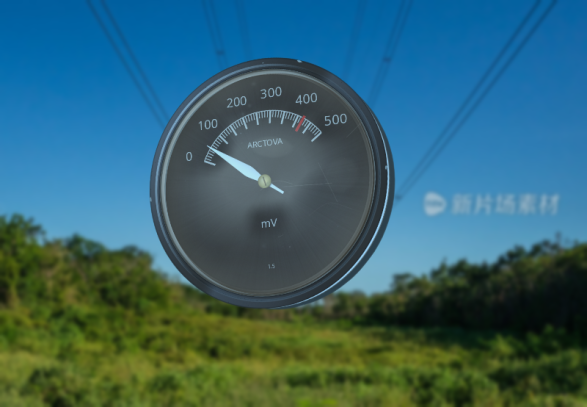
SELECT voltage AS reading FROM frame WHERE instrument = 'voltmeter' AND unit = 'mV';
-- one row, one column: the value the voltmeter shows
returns 50 mV
